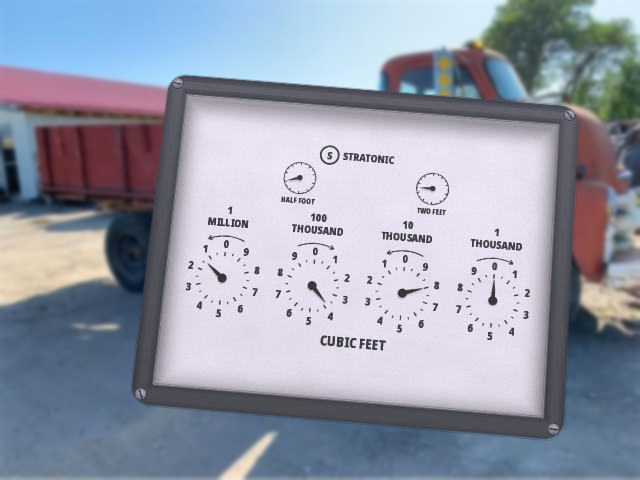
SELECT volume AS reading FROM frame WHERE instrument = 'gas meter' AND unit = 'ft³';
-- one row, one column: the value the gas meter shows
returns 138000 ft³
